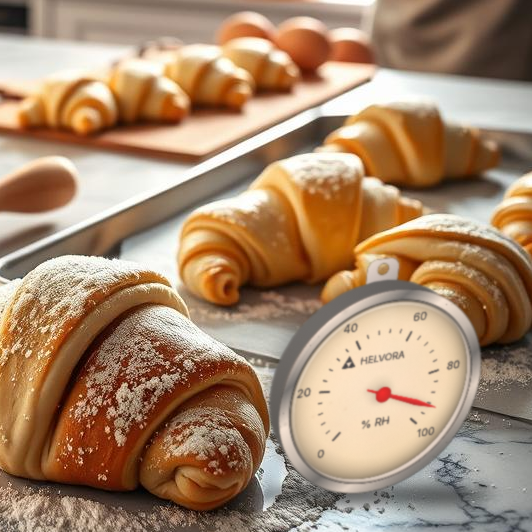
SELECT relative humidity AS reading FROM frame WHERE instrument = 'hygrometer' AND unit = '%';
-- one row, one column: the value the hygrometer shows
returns 92 %
